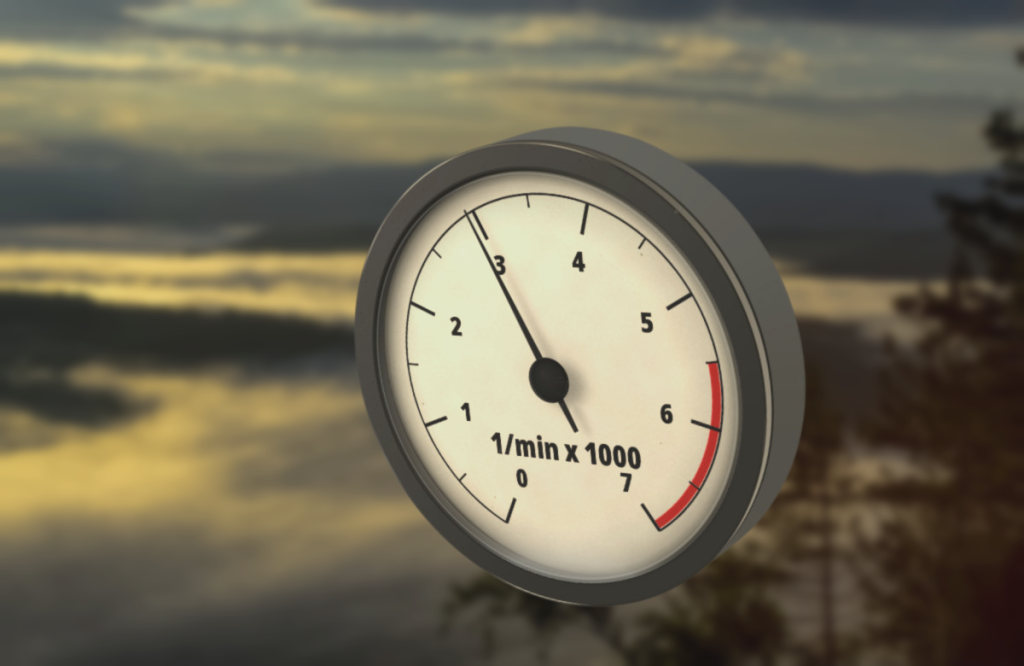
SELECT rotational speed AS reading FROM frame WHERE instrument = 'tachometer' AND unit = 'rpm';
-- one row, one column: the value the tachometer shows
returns 3000 rpm
